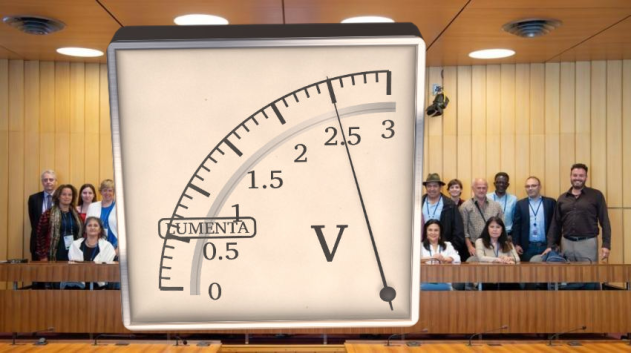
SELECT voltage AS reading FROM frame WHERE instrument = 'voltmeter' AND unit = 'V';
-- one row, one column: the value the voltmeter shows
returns 2.5 V
